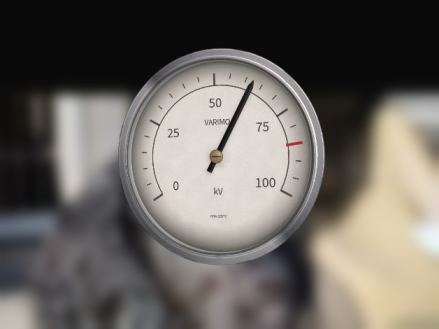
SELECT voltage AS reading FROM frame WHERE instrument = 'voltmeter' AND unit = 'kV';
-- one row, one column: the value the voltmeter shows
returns 62.5 kV
